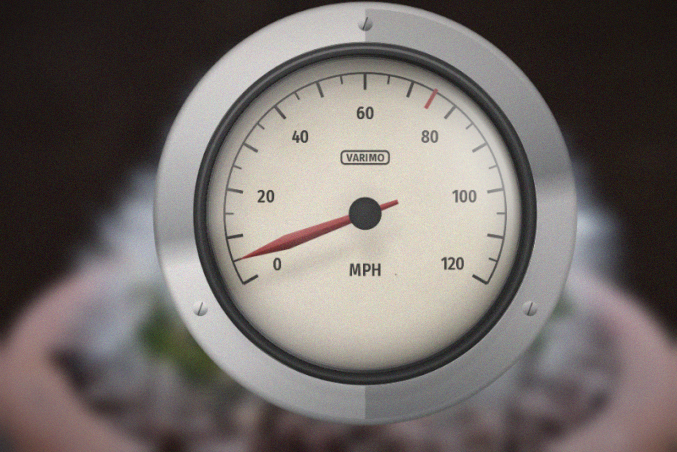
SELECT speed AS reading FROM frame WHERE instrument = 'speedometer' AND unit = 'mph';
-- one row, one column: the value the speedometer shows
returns 5 mph
